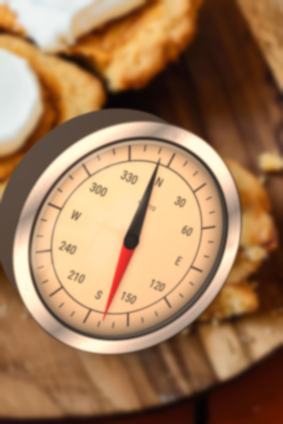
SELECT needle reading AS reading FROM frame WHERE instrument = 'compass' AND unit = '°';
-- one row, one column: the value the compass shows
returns 170 °
